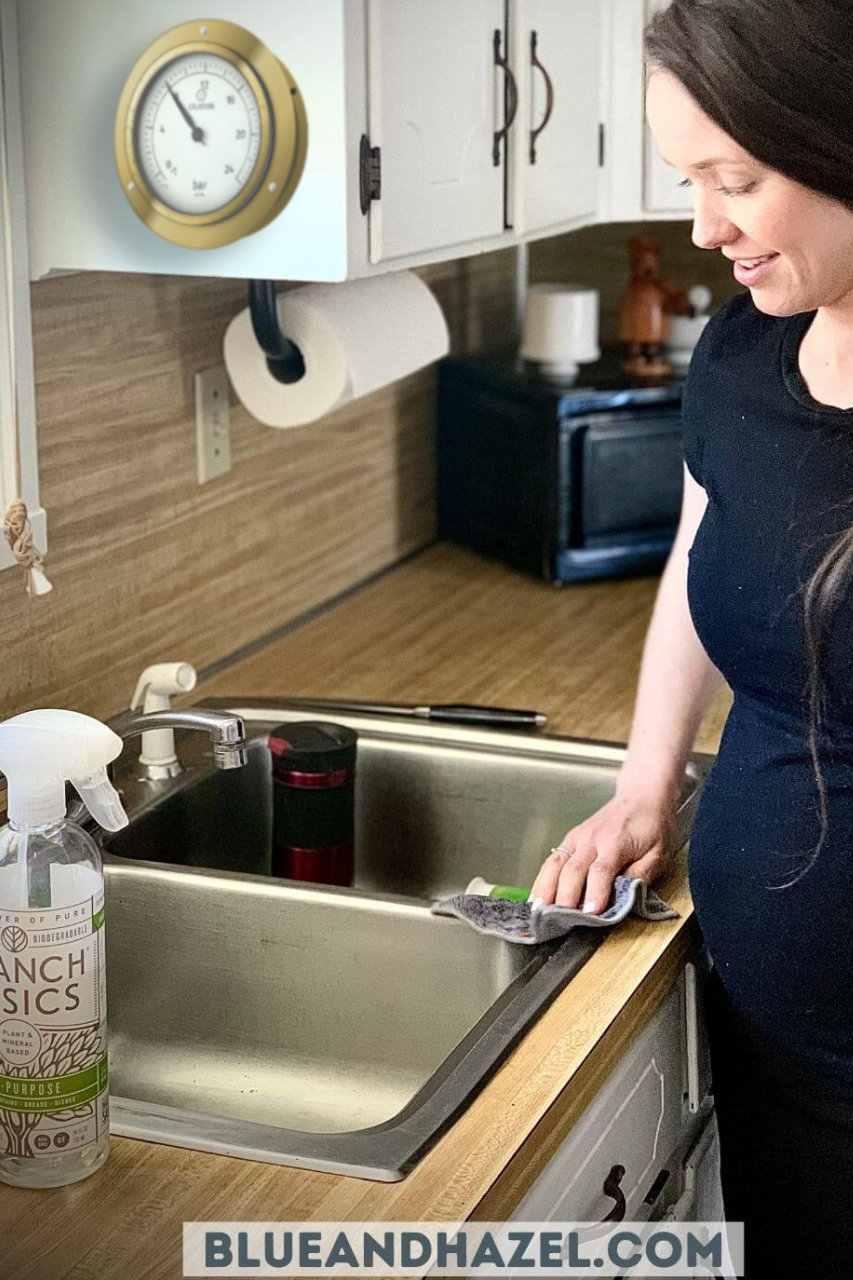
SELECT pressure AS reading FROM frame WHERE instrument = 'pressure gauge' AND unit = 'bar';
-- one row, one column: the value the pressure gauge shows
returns 8 bar
